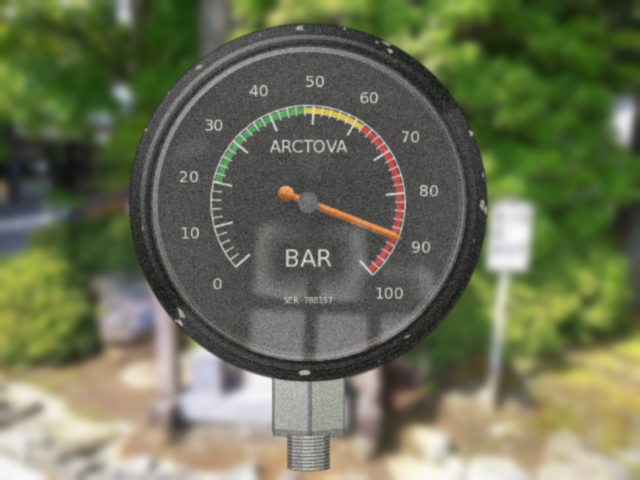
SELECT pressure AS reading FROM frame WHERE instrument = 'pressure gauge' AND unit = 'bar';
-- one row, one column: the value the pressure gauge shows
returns 90 bar
